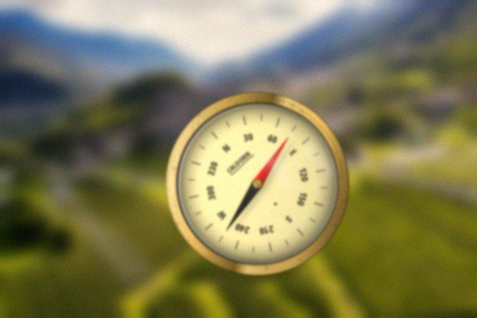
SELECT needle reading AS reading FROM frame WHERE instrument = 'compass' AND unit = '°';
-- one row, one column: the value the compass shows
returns 75 °
